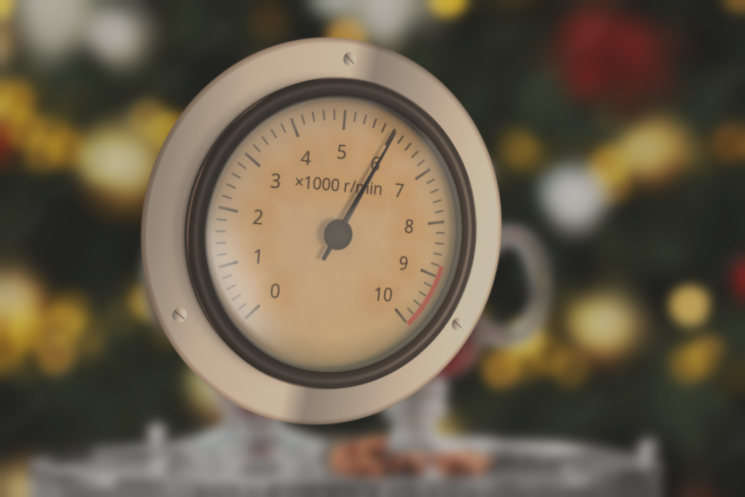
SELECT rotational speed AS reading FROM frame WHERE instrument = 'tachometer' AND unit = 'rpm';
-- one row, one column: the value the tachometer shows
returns 6000 rpm
